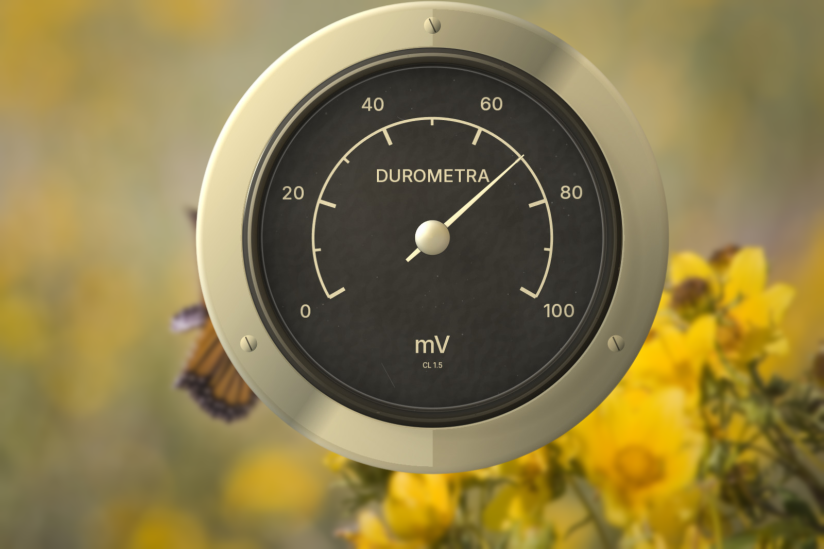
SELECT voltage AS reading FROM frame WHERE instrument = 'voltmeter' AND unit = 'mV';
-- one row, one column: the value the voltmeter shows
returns 70 mV
